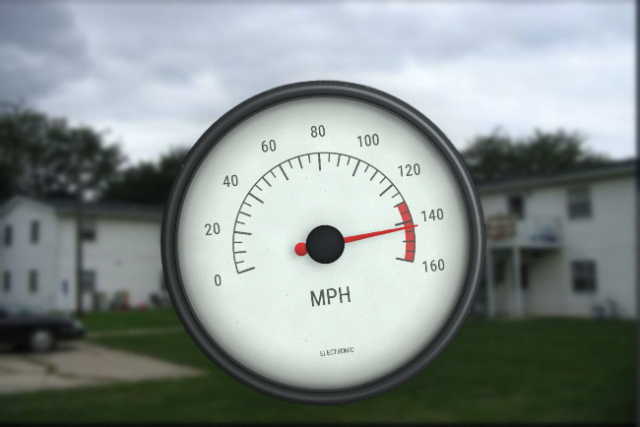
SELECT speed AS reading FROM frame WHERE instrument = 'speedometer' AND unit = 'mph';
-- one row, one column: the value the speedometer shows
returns 142.5 mph
